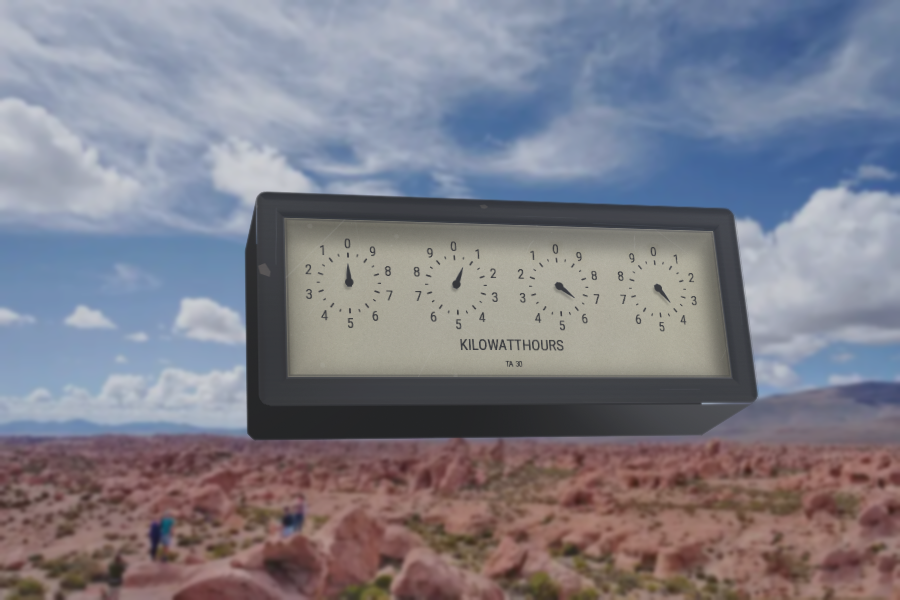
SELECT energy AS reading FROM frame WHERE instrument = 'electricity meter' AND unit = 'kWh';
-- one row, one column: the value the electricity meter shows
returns 64 kWh
